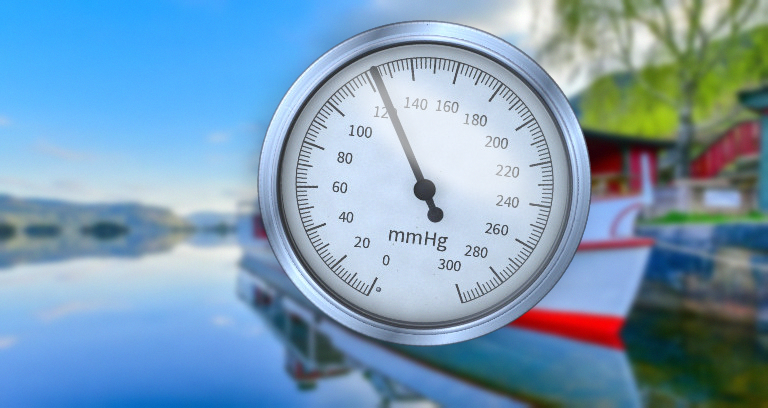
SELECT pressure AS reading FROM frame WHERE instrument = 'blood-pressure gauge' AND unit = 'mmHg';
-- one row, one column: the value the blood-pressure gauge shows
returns 124 mmHg
